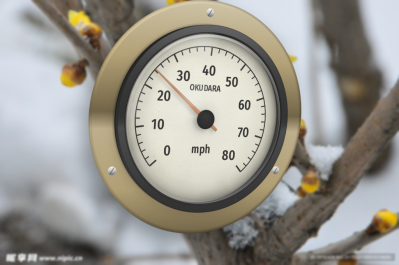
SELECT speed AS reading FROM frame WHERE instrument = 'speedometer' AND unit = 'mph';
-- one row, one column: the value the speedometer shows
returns 24 mph
